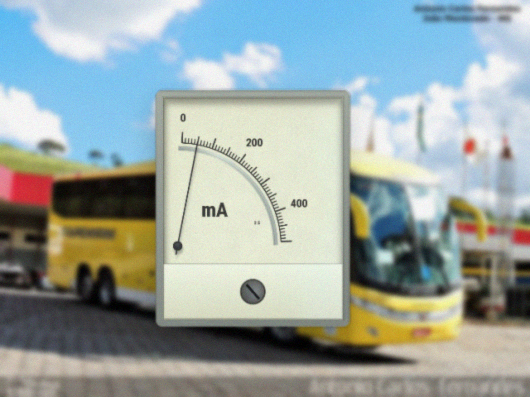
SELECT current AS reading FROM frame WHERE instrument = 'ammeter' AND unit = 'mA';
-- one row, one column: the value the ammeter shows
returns 50 mA
